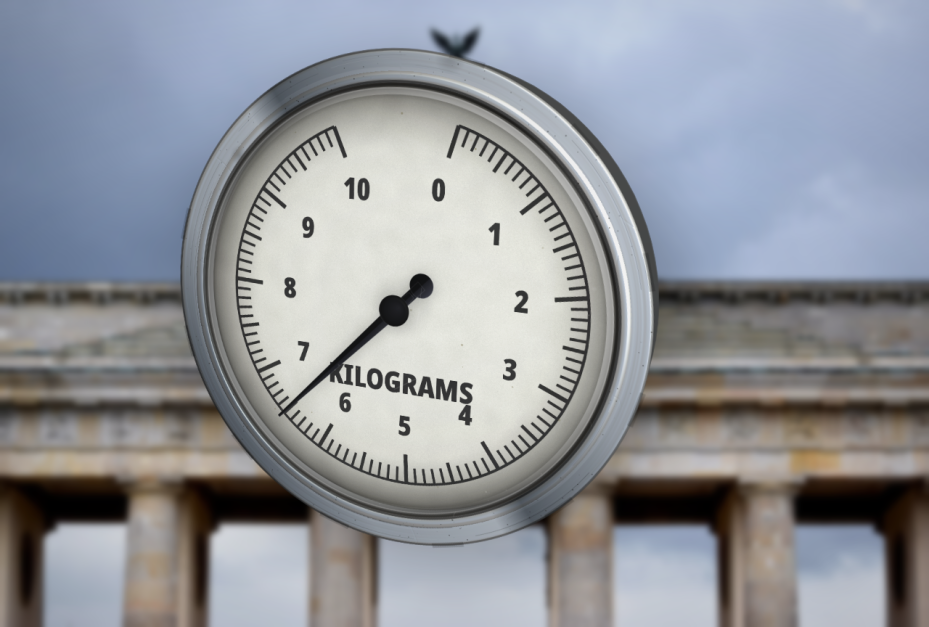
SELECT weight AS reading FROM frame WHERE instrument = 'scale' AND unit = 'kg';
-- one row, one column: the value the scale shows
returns 6.5 kg
